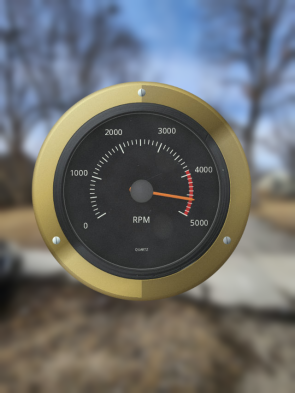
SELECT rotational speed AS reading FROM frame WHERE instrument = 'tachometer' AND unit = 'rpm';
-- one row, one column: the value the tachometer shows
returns 4600 rpm
